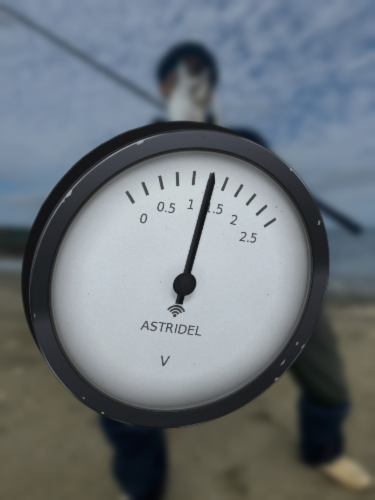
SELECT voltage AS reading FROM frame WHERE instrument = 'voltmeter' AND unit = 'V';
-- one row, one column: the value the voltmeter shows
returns 1.25 V
